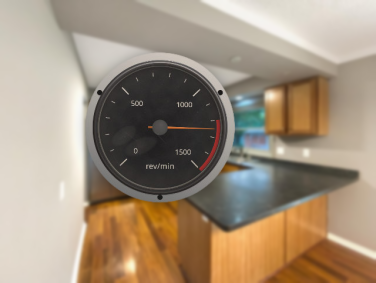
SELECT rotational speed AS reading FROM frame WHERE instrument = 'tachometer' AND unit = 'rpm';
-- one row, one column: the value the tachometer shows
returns 1250 rpm
